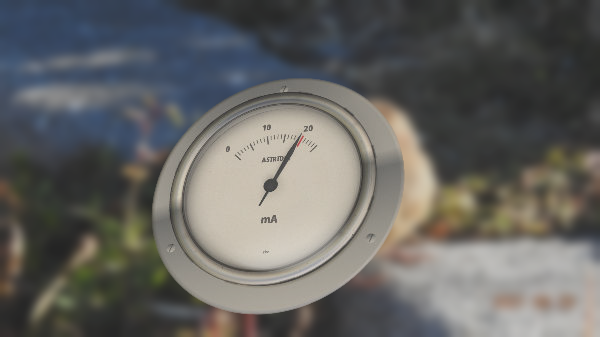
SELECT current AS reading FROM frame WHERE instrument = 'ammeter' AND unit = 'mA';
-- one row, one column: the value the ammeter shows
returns 20 mA
